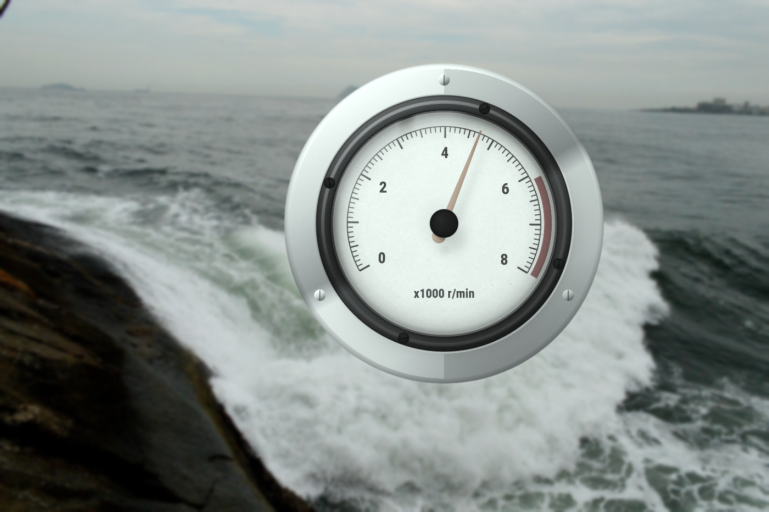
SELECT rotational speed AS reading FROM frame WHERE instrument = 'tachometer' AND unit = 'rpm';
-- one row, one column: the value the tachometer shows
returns 4700 rpm
